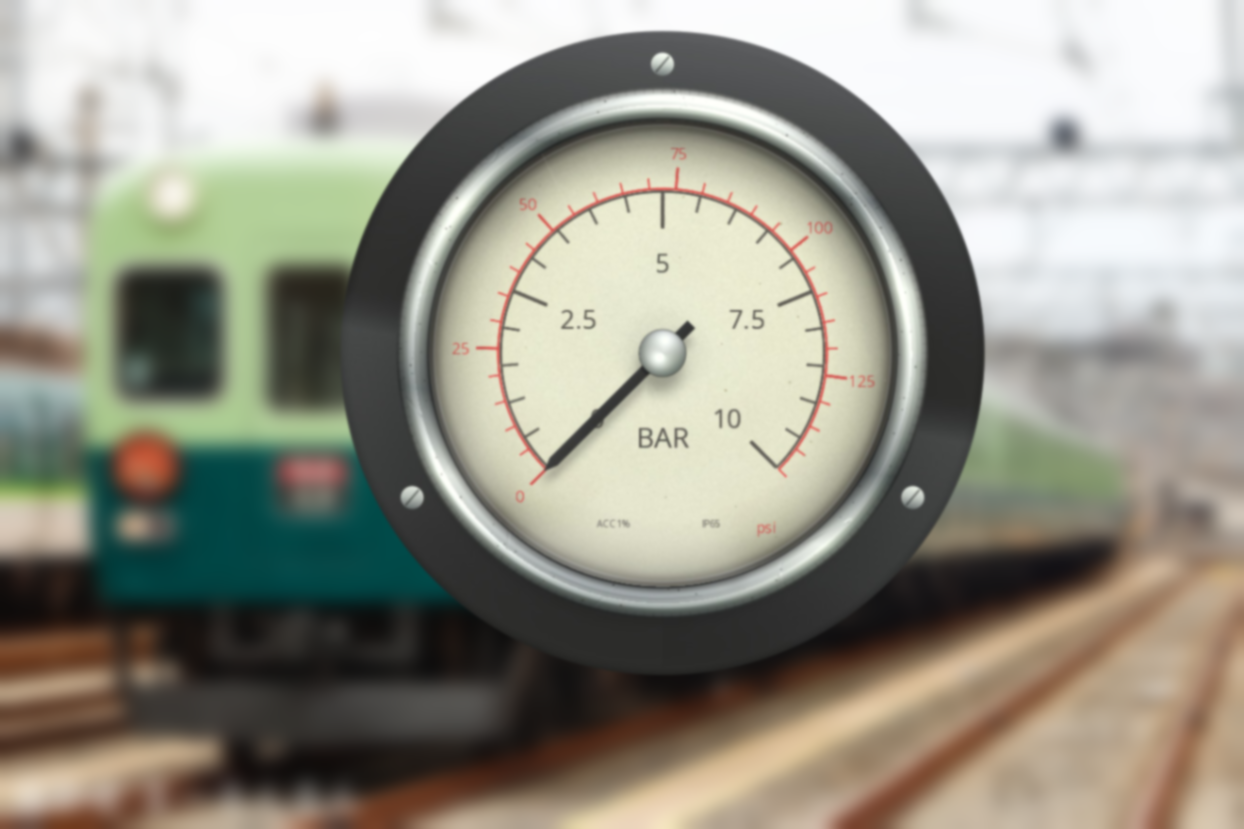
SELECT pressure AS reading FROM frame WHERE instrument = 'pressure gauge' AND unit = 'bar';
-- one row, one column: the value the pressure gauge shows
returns 0 bar
